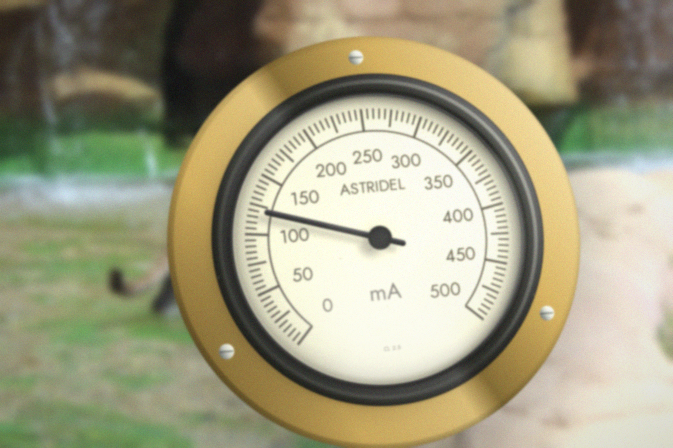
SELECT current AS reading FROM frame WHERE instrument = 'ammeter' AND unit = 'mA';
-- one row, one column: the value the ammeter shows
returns 120 mA
